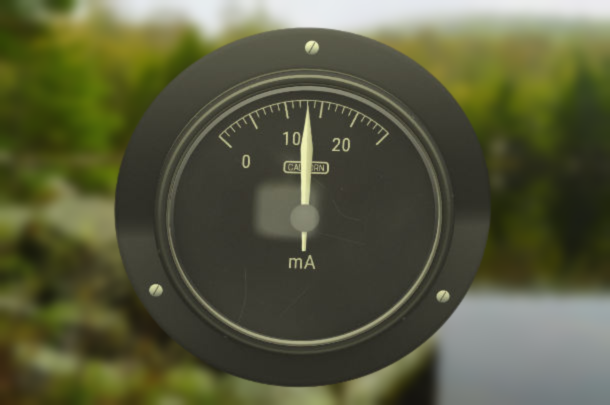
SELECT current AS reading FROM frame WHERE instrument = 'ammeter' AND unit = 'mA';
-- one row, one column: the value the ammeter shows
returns 13 mA
